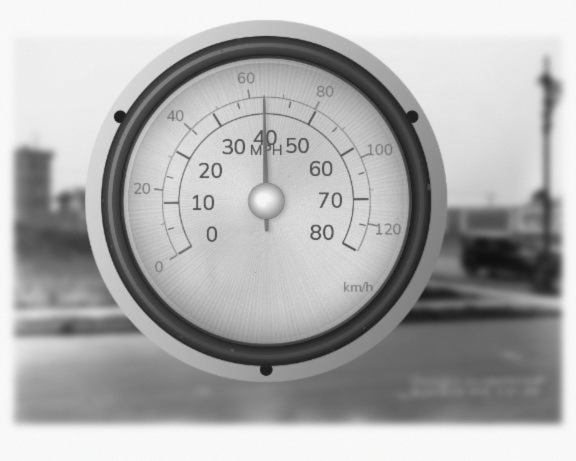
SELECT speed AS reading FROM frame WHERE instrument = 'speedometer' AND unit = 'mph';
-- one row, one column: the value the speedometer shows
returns 40 mph
